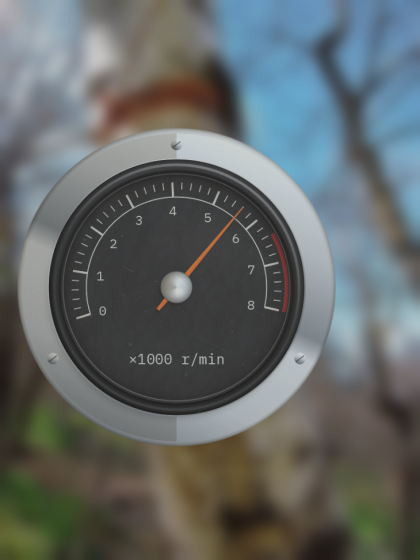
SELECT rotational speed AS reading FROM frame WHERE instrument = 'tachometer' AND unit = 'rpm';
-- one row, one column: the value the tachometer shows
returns 5600 rpm
